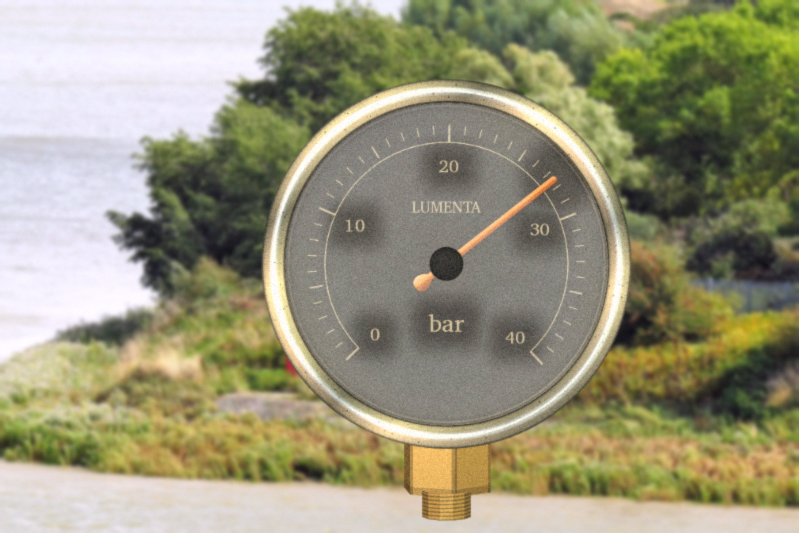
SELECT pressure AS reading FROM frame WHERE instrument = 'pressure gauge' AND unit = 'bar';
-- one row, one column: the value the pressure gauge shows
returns 27.5 bar
